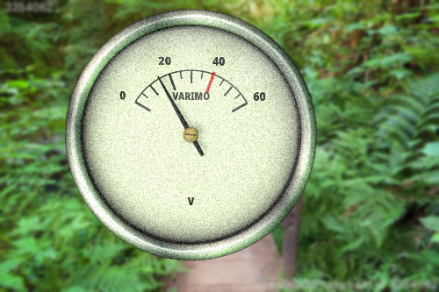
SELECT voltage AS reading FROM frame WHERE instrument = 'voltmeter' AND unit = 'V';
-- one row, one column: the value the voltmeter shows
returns 15 V
